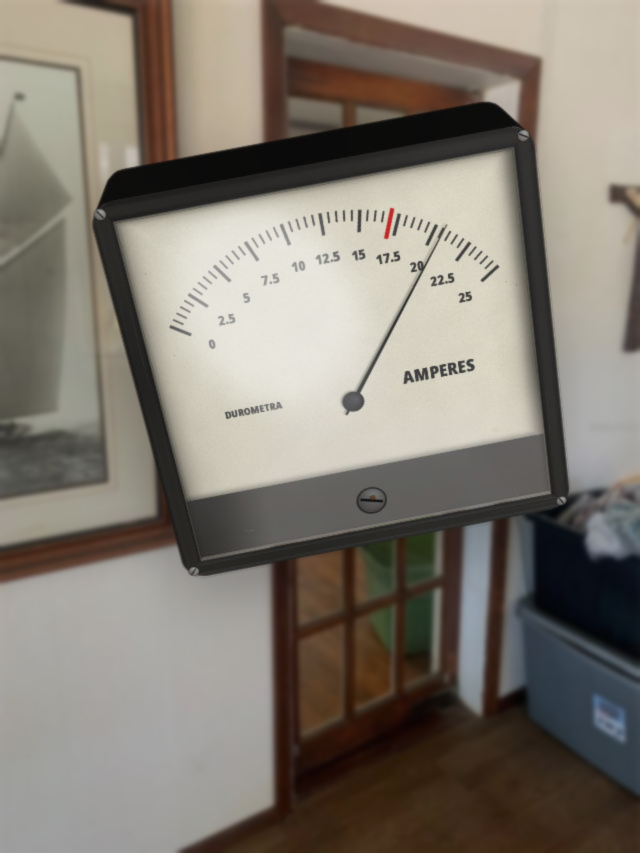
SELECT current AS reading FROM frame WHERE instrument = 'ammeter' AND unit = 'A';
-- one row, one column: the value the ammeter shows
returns 20.5 A
